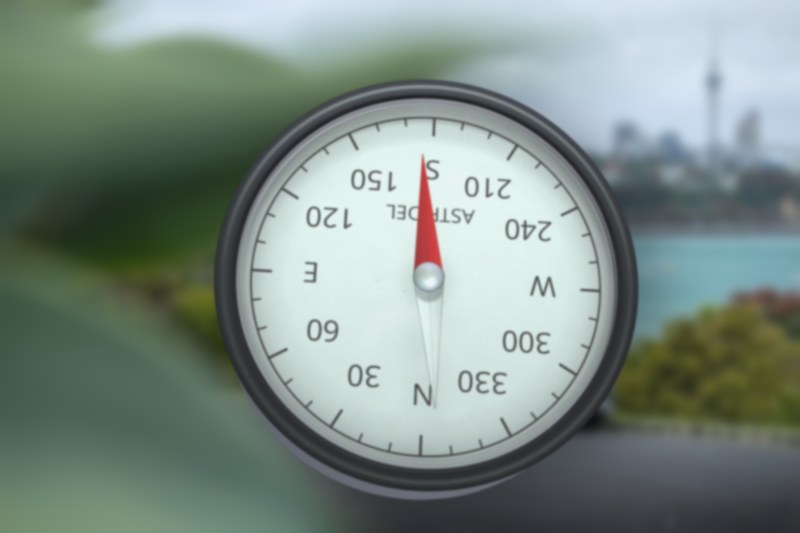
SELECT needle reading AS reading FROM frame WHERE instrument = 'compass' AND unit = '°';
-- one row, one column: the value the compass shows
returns 175 °
